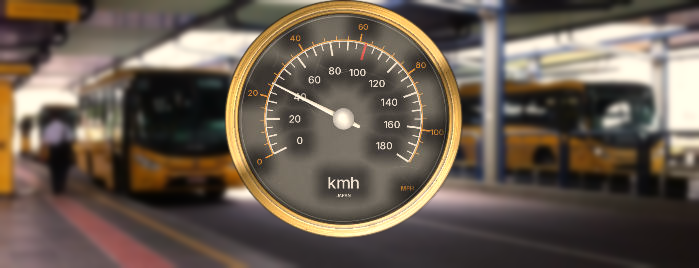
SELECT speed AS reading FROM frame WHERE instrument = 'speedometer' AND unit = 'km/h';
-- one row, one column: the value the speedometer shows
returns 40 km/h
